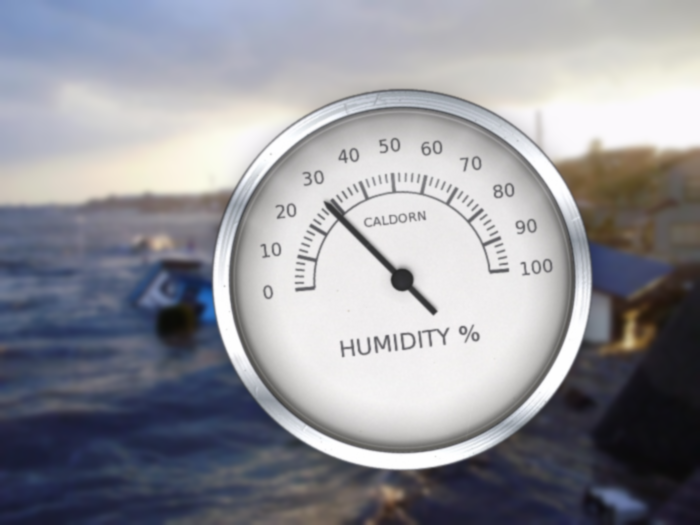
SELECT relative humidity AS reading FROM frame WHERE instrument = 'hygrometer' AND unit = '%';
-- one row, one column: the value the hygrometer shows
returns 28 %
